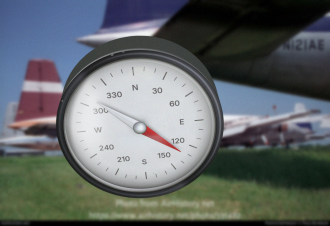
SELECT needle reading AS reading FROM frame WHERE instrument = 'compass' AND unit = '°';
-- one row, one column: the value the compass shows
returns 130 °
